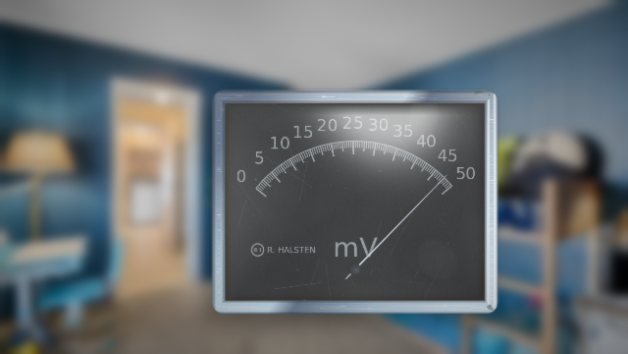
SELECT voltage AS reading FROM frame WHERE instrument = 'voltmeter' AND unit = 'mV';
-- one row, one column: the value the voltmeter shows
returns 47.5 mV
